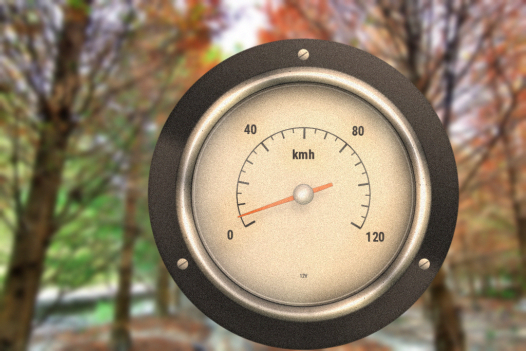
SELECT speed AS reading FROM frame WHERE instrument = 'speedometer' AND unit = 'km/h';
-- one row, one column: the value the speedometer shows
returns 5 km/h
